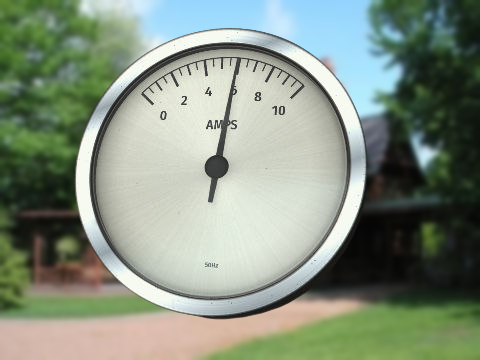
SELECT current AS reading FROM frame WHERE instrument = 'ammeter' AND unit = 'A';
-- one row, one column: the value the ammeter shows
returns 6 A
